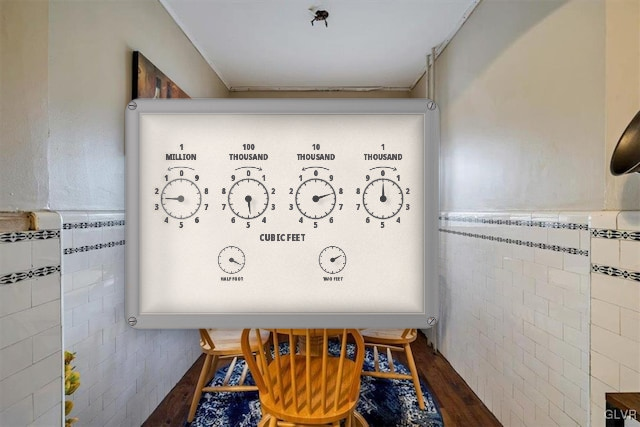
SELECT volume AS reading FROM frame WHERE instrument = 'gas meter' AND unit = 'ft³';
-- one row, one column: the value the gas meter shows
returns 248000 ft³
